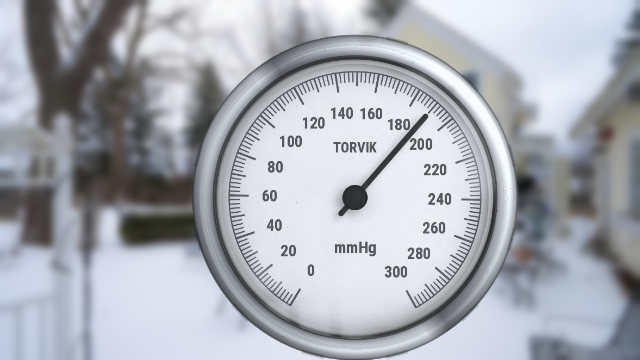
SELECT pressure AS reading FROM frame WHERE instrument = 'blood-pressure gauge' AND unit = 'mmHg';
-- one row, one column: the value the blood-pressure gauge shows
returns 190 mmHg
